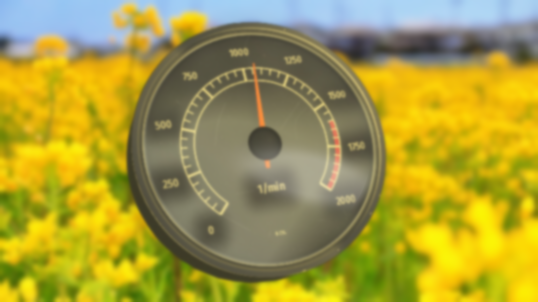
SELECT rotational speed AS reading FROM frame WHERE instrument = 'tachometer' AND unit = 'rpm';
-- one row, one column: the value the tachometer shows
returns 1050 rpm
